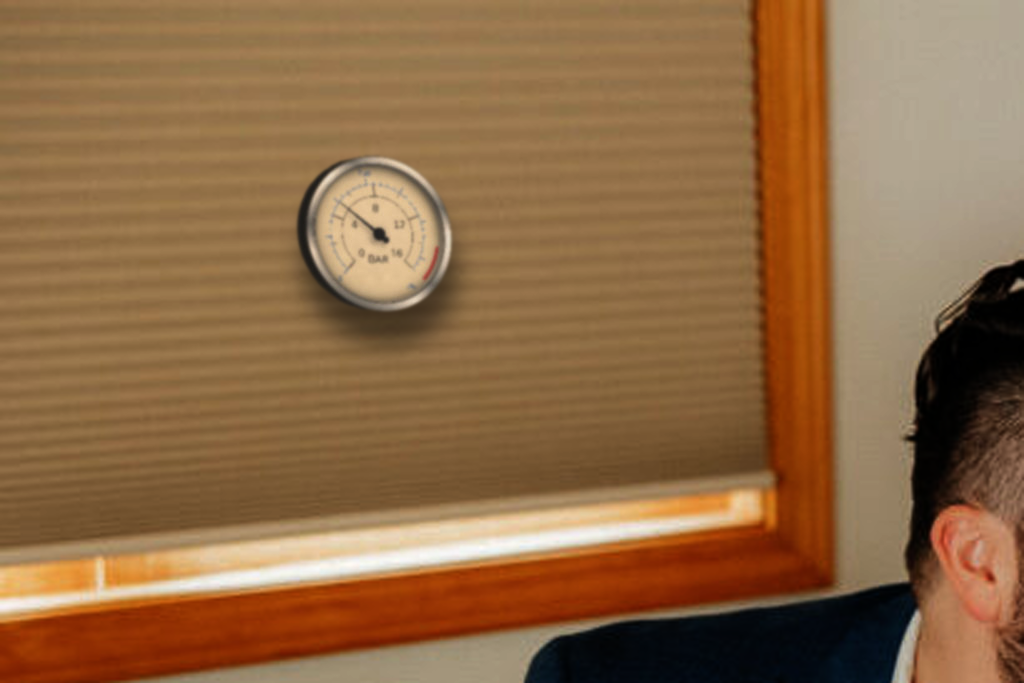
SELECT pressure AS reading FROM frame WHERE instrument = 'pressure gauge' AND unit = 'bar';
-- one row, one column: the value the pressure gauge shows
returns 5 bar
